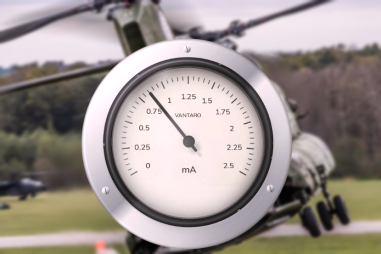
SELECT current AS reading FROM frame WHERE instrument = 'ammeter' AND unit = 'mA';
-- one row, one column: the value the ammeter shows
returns 0.85 mA
